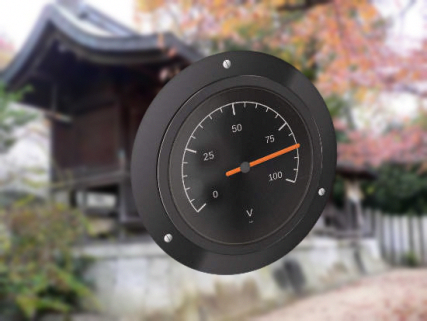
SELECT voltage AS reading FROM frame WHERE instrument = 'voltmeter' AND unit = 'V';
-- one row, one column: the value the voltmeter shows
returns 85 V
